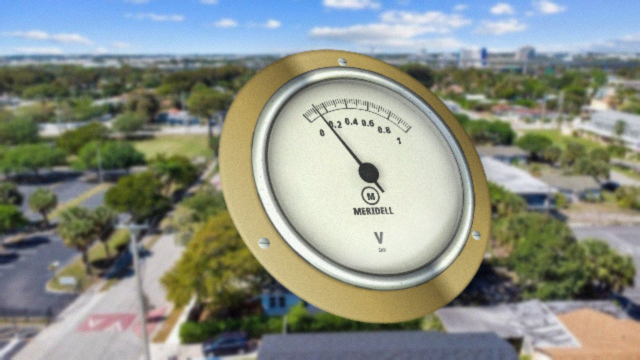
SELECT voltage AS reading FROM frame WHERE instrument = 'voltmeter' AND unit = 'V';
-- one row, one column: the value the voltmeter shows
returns 0.1 V
